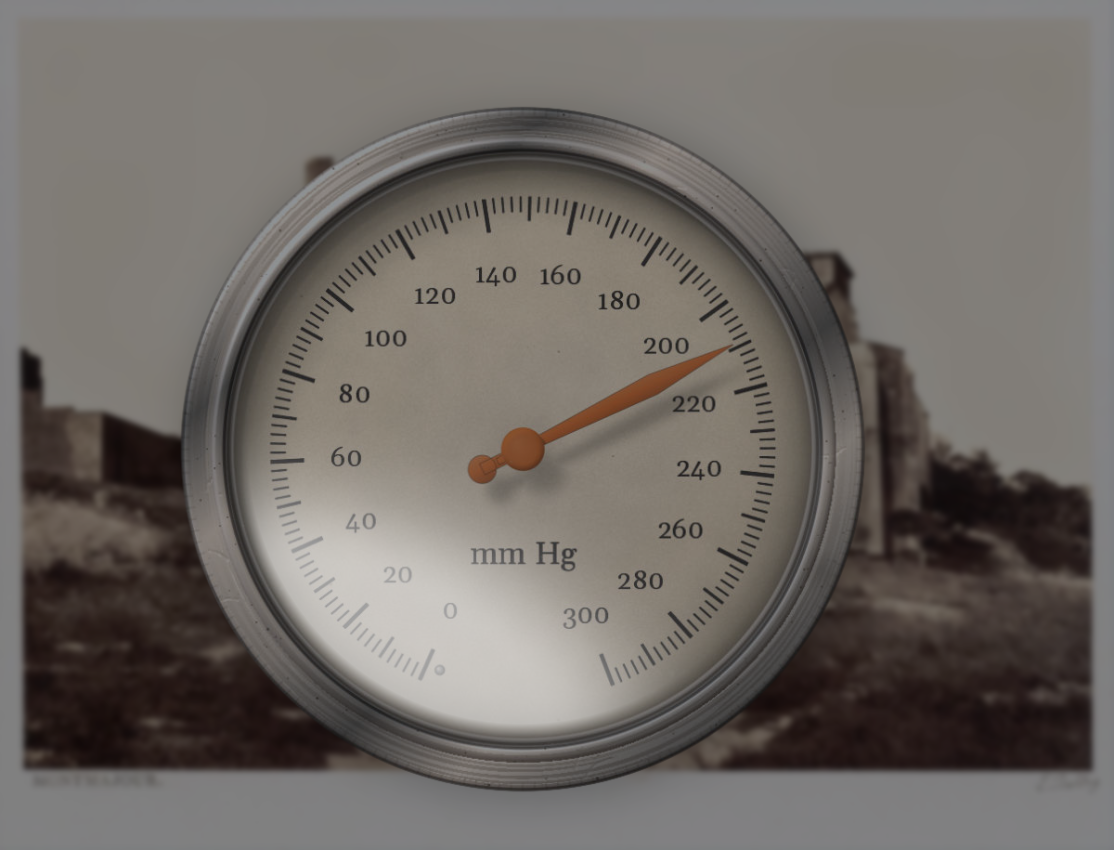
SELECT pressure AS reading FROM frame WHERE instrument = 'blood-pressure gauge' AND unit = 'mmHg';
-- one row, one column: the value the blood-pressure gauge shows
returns 209 mmHg
